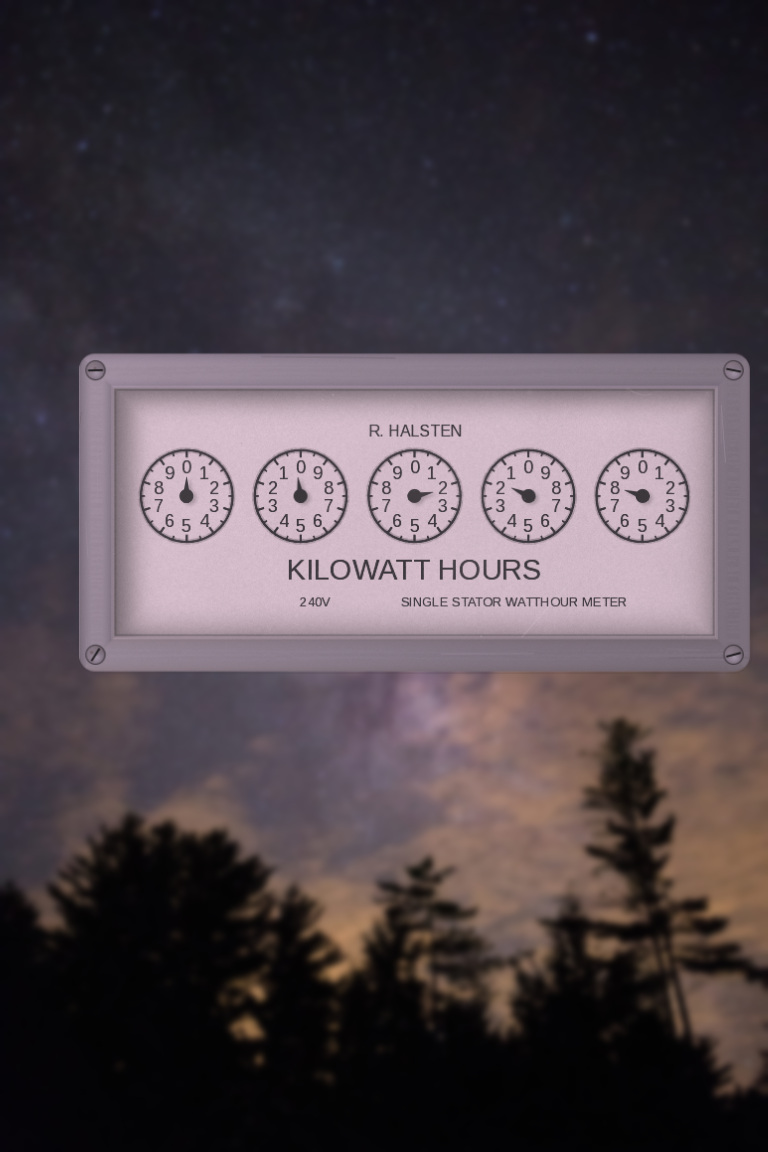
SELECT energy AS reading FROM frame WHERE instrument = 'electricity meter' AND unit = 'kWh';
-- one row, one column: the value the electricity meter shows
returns 218 kWh
